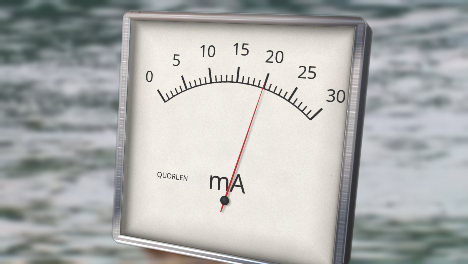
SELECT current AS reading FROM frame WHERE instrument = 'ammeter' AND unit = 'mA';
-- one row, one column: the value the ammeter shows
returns 20 mA
